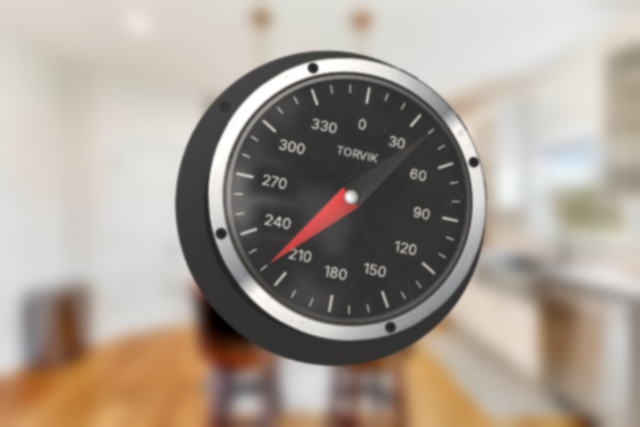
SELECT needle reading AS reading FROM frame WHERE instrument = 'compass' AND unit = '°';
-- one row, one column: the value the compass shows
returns 220 °
